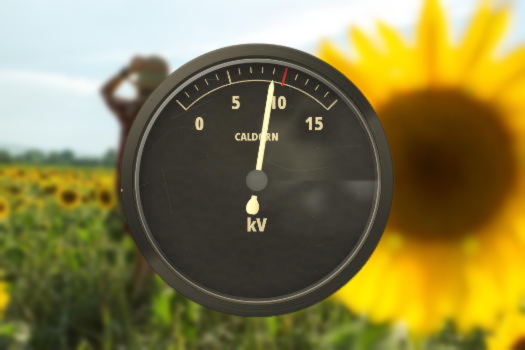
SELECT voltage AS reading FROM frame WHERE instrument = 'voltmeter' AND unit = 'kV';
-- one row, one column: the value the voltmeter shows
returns 9 kV
